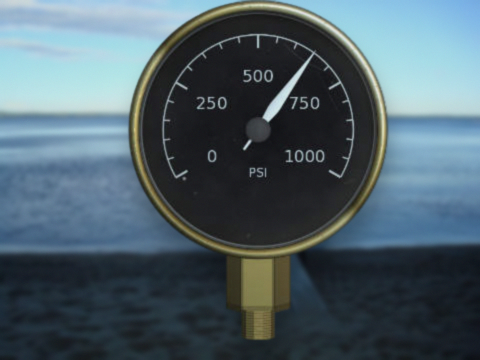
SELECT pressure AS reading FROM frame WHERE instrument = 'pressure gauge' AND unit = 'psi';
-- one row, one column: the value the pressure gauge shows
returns 650 psi
